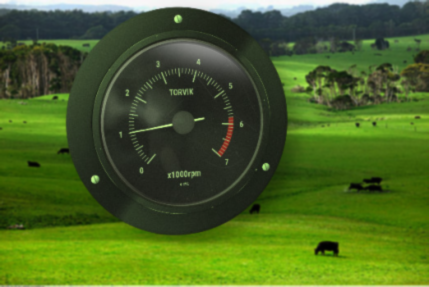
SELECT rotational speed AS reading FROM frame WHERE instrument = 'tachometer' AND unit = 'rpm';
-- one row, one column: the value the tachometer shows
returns 1000 rpm
